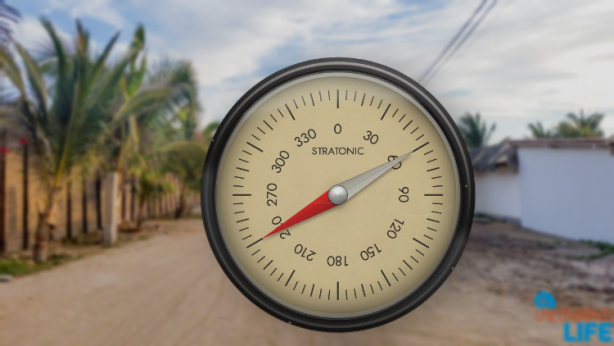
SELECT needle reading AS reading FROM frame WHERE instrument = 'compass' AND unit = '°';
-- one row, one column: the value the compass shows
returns 240 °
